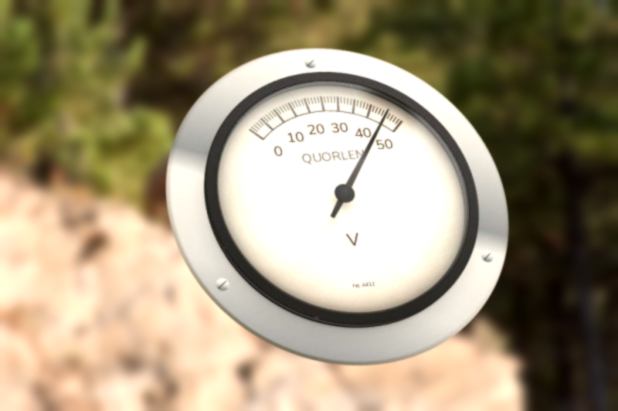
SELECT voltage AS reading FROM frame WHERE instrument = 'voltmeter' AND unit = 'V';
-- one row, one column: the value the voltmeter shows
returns 45 V
